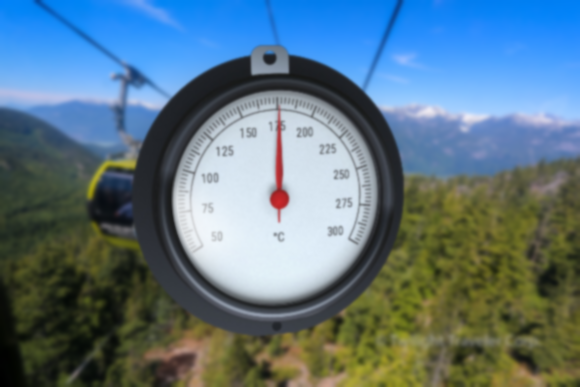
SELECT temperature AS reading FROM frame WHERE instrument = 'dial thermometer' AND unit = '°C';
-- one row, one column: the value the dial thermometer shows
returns 175 °C
